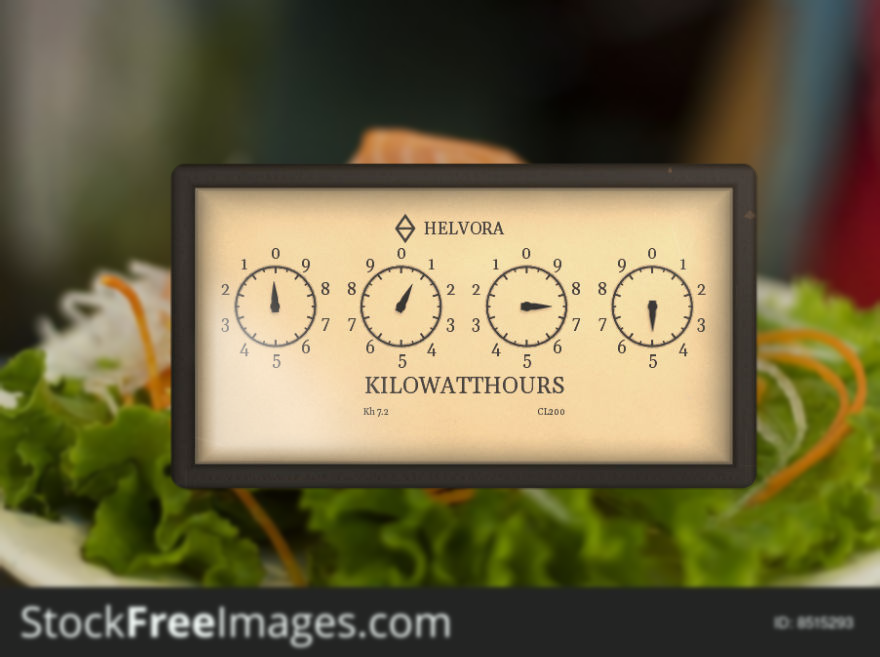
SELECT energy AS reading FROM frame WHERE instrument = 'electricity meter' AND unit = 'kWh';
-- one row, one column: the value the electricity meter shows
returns 75 kWh
